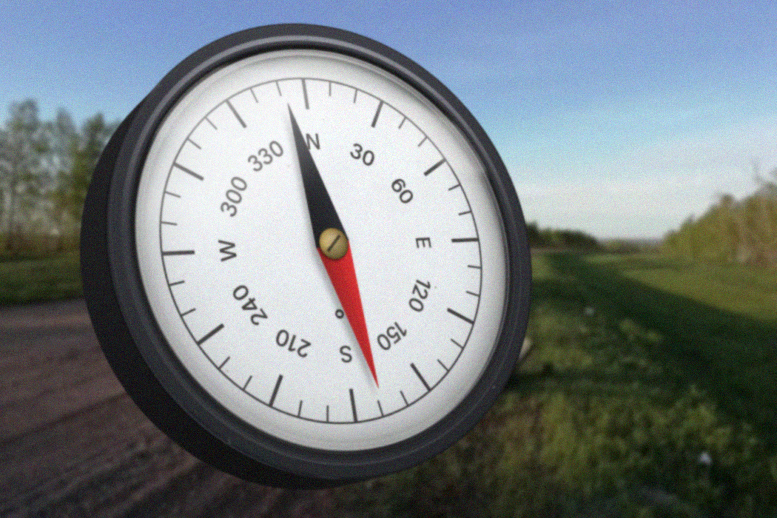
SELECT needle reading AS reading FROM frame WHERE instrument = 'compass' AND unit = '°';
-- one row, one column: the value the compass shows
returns 170 °
